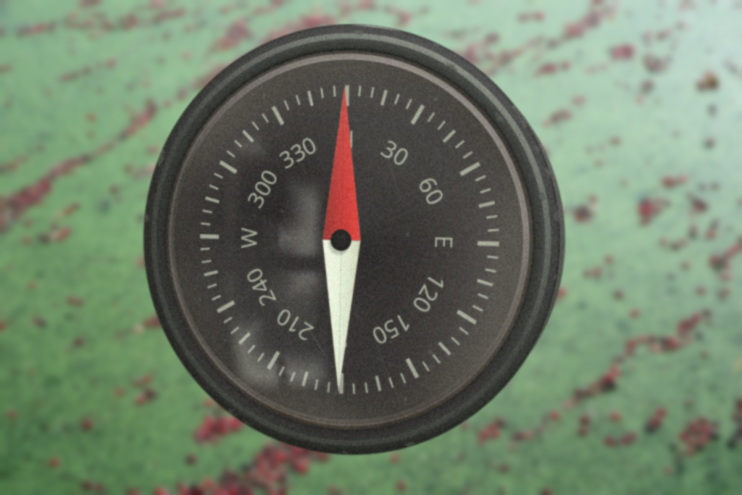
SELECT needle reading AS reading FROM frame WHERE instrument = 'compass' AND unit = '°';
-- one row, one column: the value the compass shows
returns 0 °
